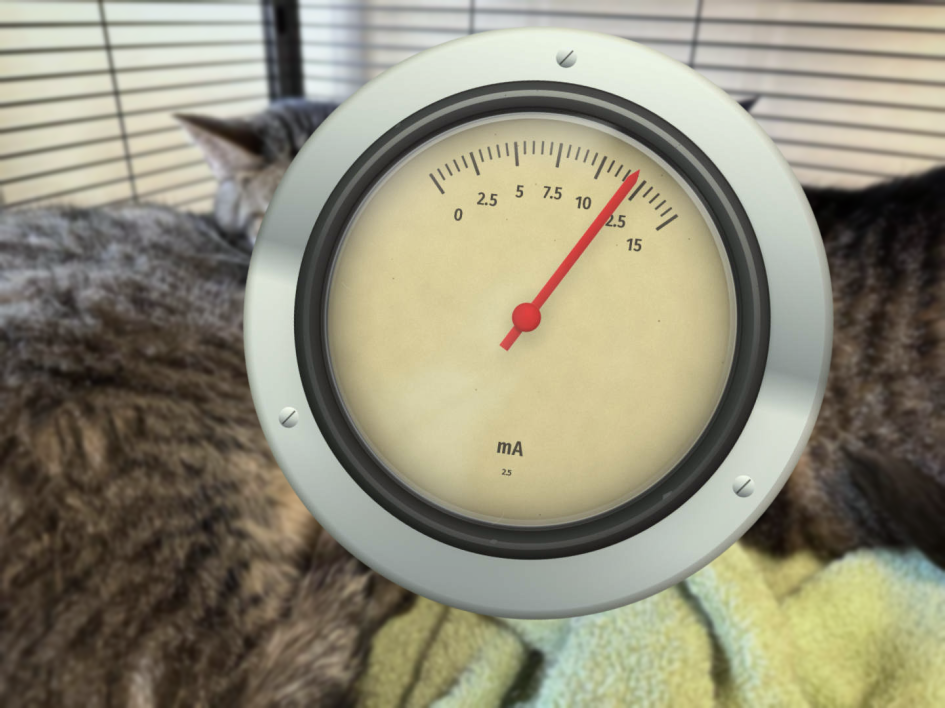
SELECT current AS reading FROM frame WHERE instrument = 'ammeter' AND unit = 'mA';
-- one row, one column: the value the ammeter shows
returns 12 mA
